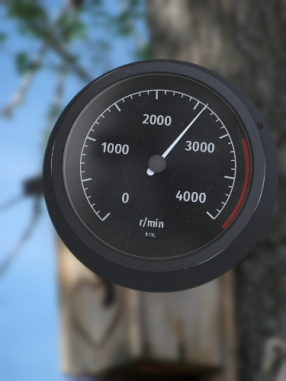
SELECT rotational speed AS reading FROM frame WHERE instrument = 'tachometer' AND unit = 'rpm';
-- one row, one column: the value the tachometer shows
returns 2600 rpm
